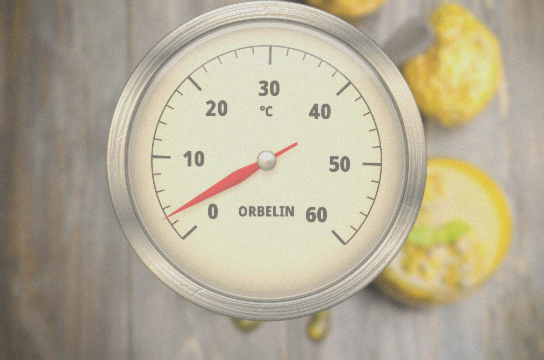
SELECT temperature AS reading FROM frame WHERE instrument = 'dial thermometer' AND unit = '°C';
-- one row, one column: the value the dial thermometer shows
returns 3 °C
